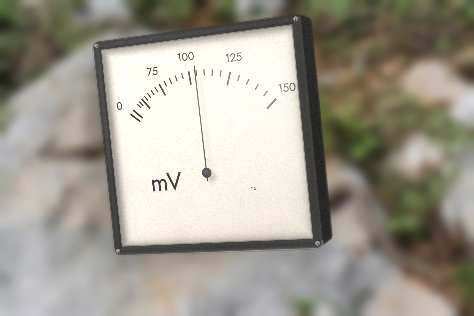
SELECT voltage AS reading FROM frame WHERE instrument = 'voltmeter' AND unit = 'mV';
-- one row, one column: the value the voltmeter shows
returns 105 mV
